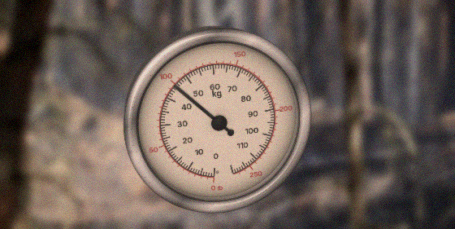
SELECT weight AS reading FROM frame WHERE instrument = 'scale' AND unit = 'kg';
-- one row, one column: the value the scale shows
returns 45 kg
